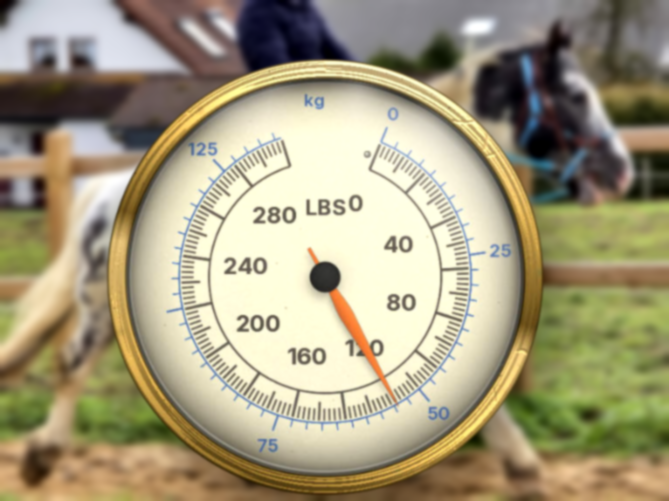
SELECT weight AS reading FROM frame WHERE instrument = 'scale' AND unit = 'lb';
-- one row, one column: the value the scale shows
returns 120 lb
